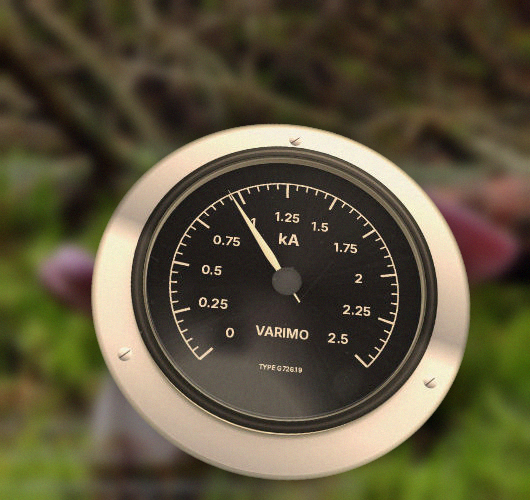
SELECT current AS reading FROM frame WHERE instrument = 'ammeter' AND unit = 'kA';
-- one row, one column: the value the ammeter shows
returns 0.95 kA
